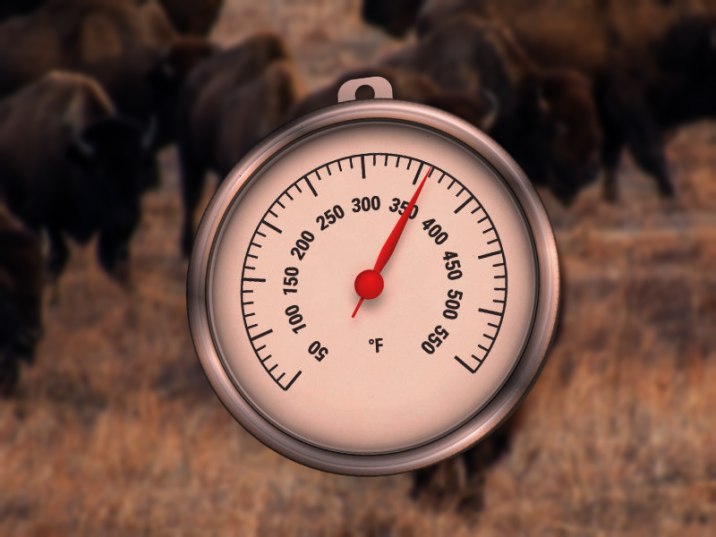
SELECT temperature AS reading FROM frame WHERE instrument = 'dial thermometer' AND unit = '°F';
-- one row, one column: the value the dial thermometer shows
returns 360 °F
